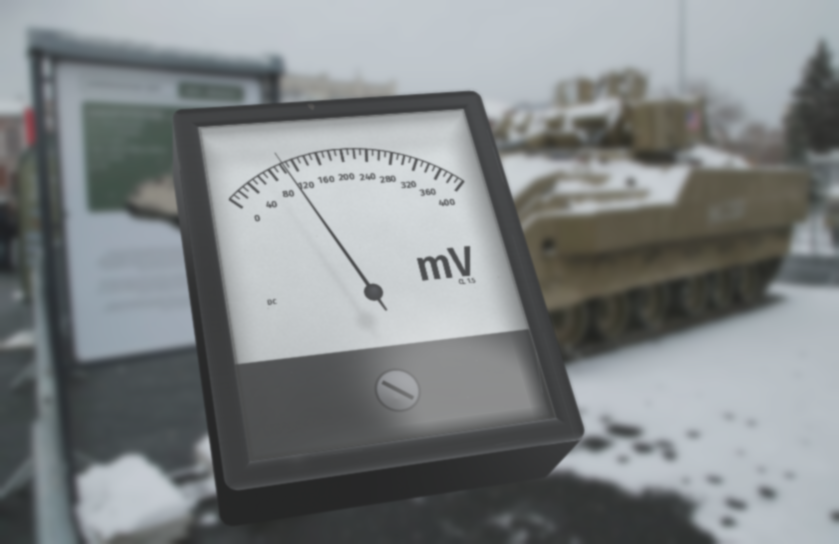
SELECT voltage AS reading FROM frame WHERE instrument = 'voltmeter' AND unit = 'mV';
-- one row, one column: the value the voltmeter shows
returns 100 mV
